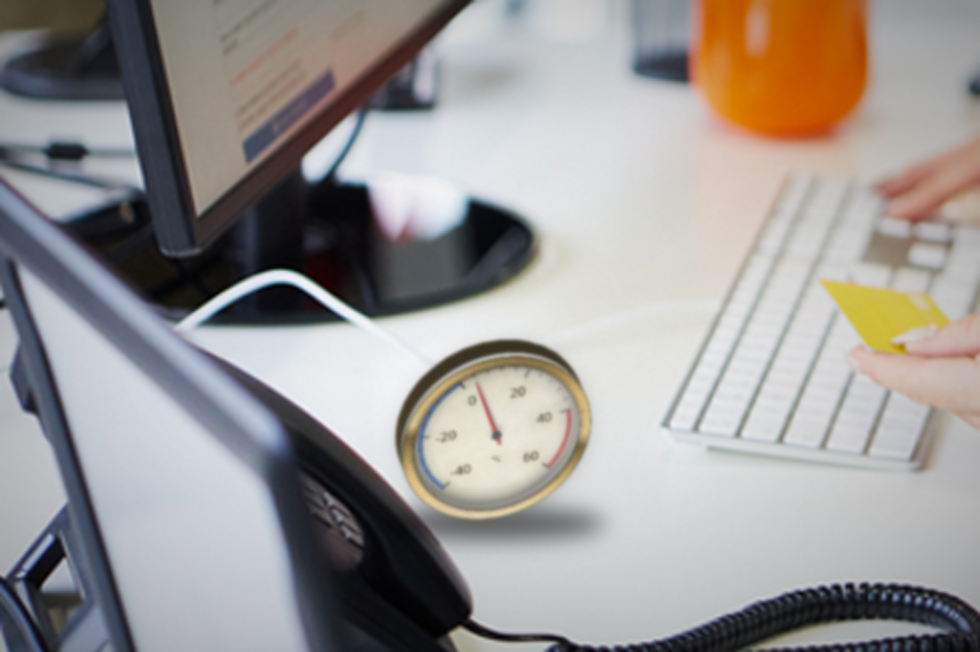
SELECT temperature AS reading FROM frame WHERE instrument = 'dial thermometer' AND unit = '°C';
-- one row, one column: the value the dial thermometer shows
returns 4 °C
